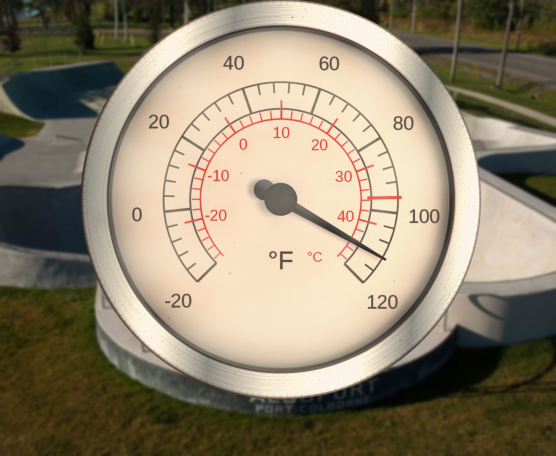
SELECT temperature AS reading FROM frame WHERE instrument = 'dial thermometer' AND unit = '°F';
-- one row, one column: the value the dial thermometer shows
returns 112 °F
